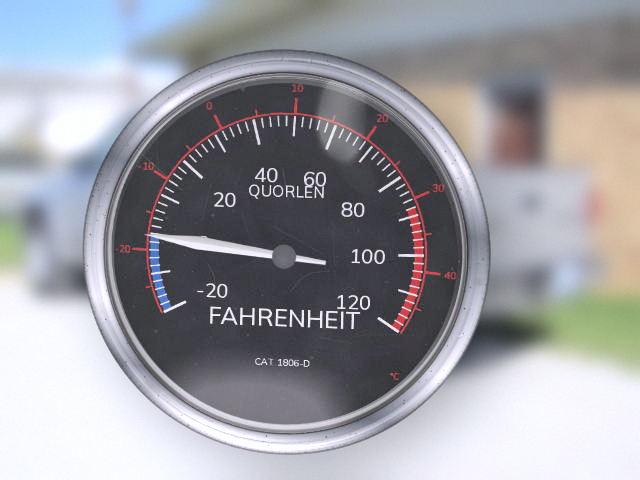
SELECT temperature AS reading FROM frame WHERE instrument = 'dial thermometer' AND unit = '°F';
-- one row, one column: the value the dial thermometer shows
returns 0 °F
